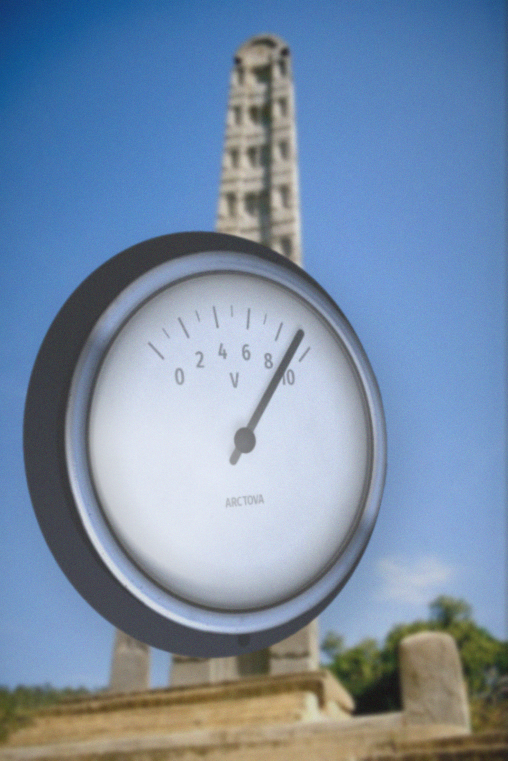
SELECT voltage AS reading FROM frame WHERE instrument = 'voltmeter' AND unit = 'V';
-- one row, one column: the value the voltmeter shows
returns 9 V
